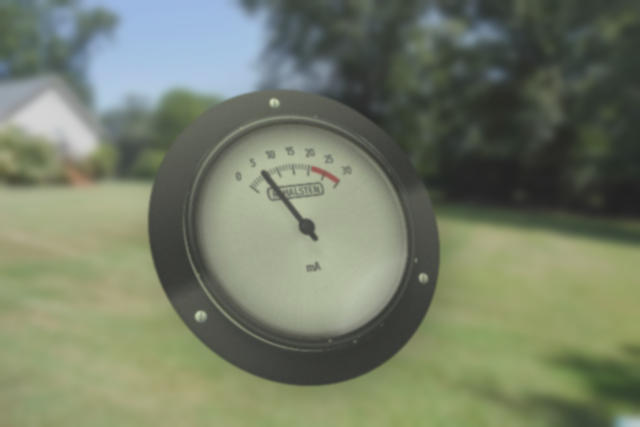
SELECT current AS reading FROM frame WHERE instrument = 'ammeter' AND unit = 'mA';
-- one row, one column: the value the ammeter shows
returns 5 mA
